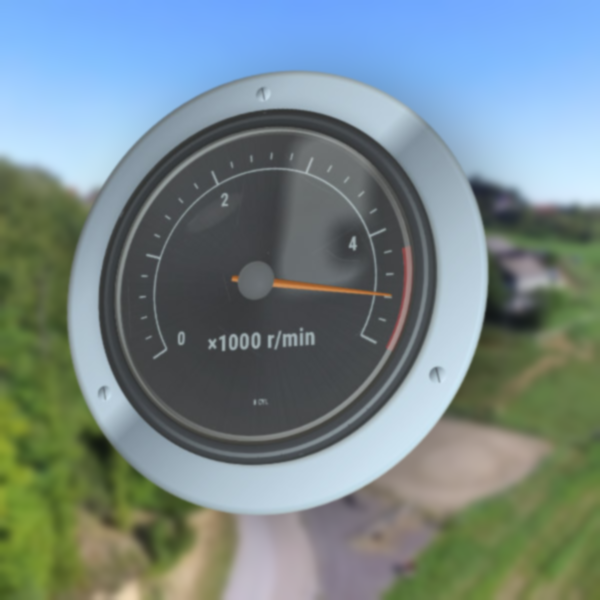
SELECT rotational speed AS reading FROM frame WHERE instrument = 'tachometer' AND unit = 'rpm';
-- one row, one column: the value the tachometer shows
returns 4600 rpm
